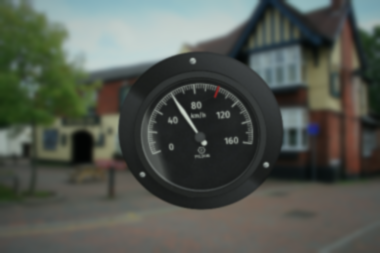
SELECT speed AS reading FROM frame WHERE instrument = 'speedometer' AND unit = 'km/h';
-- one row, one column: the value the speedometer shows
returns 60 km/h
